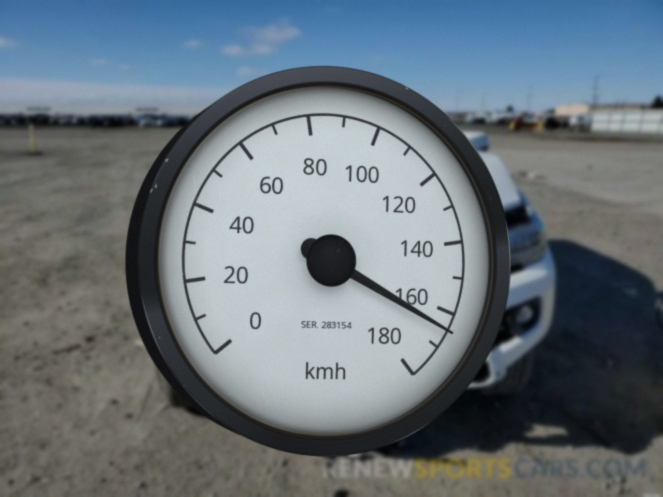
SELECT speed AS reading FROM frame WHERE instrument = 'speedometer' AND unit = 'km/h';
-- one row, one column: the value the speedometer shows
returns 165 km/h
